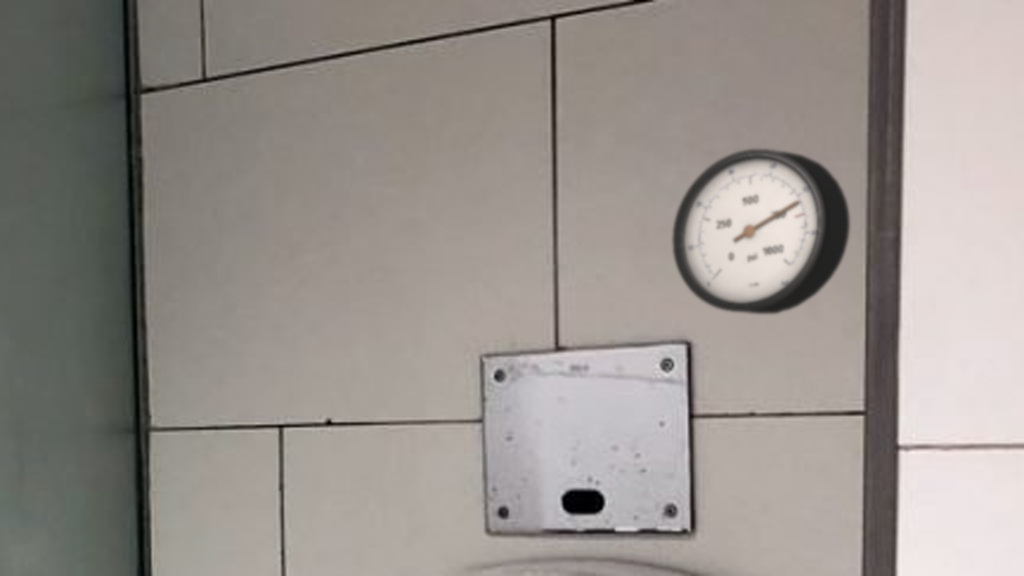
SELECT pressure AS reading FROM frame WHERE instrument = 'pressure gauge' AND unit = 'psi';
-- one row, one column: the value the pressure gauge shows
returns 750 psi
